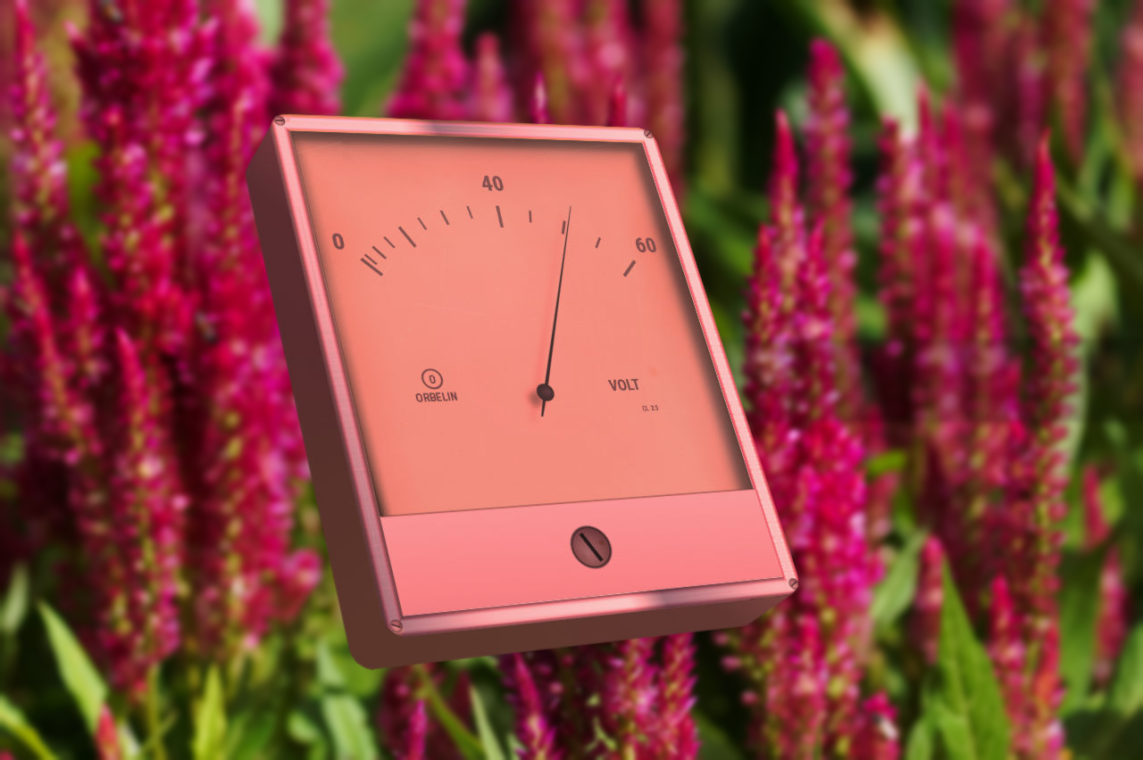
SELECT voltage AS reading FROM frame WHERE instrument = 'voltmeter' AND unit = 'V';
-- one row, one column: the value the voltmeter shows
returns 50 V
